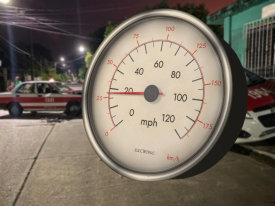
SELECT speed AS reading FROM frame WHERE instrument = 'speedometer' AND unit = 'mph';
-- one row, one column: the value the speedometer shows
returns 17.5 mph
